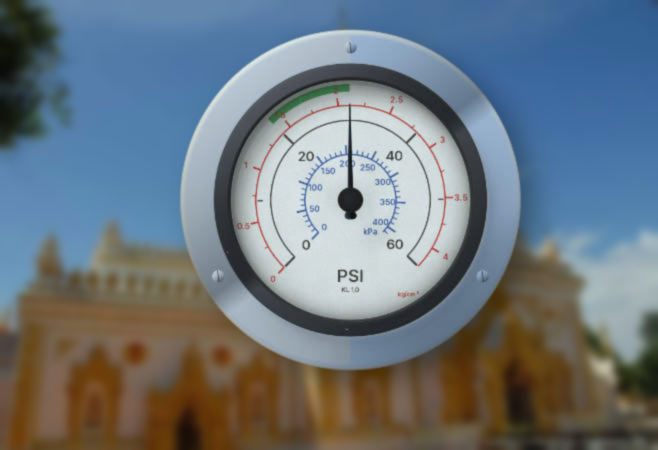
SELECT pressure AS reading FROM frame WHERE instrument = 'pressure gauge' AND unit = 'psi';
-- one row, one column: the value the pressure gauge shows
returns 30 psi
